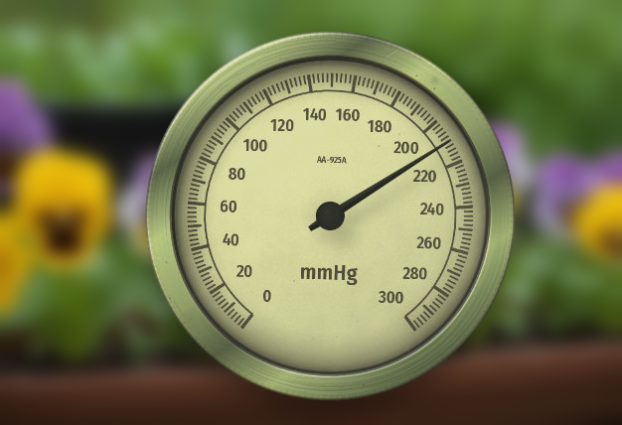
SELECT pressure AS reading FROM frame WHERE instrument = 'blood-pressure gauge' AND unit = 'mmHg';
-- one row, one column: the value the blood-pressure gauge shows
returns 210 mmHg
